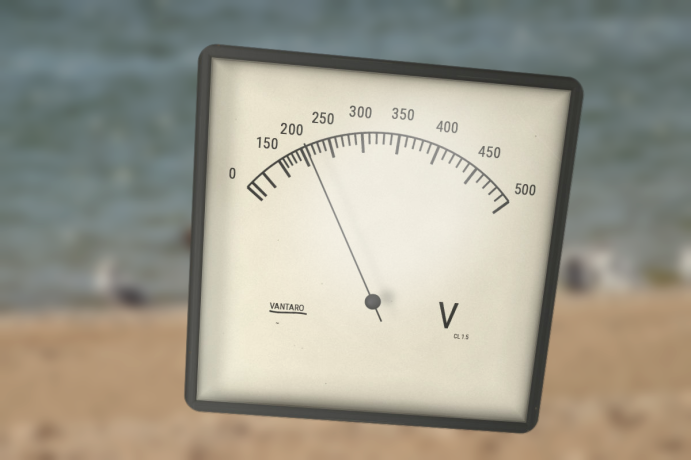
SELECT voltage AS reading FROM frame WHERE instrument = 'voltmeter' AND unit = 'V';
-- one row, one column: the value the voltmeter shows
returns 210 V
